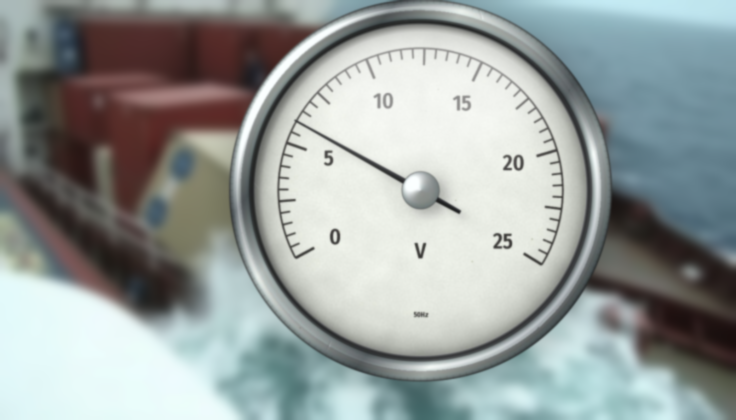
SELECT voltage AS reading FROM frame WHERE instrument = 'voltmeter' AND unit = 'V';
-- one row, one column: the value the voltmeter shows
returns 6 V
